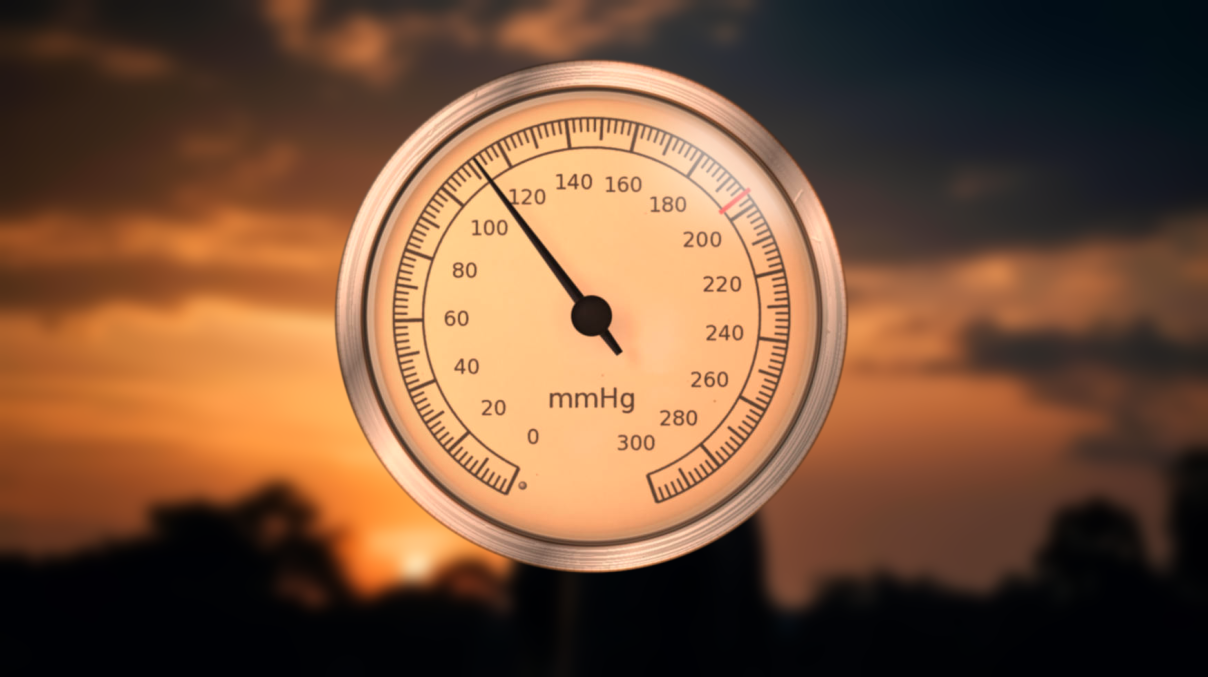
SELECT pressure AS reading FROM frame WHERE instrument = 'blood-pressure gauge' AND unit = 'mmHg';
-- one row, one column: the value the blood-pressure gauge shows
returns 112 mmHg
